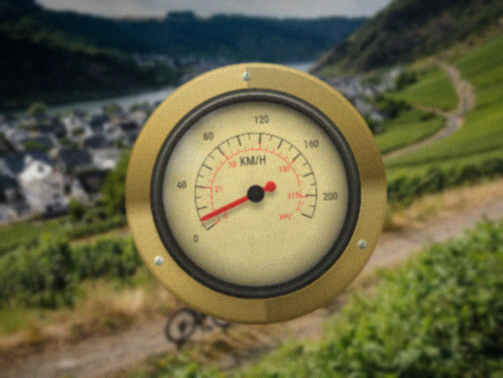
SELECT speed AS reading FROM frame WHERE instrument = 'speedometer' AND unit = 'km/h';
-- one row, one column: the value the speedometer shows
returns 10 km/h
